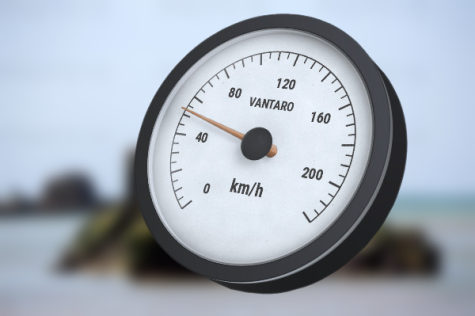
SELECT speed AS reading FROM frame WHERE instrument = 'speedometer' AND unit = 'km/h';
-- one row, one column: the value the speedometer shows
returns 52.5 km/h
